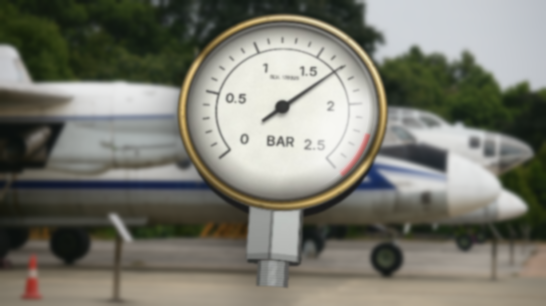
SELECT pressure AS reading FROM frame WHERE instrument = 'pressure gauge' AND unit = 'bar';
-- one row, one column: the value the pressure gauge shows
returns 1.7 bar
